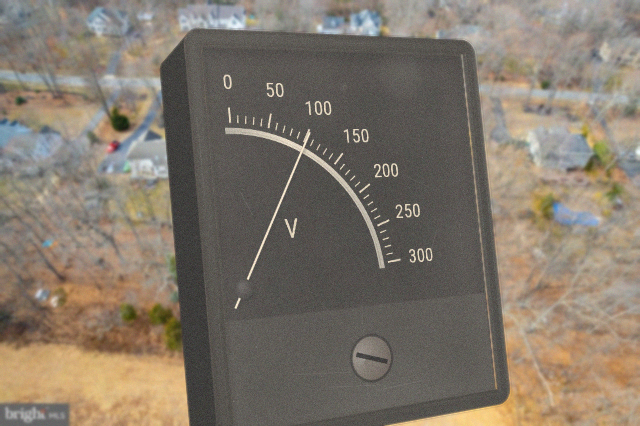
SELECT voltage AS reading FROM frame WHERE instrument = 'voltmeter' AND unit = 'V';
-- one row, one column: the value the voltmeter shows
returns 100 V
